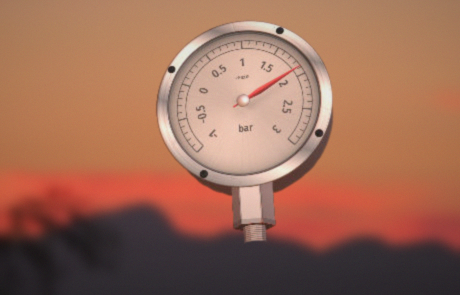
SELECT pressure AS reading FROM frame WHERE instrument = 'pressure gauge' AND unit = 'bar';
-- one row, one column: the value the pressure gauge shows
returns 1.9 bar
